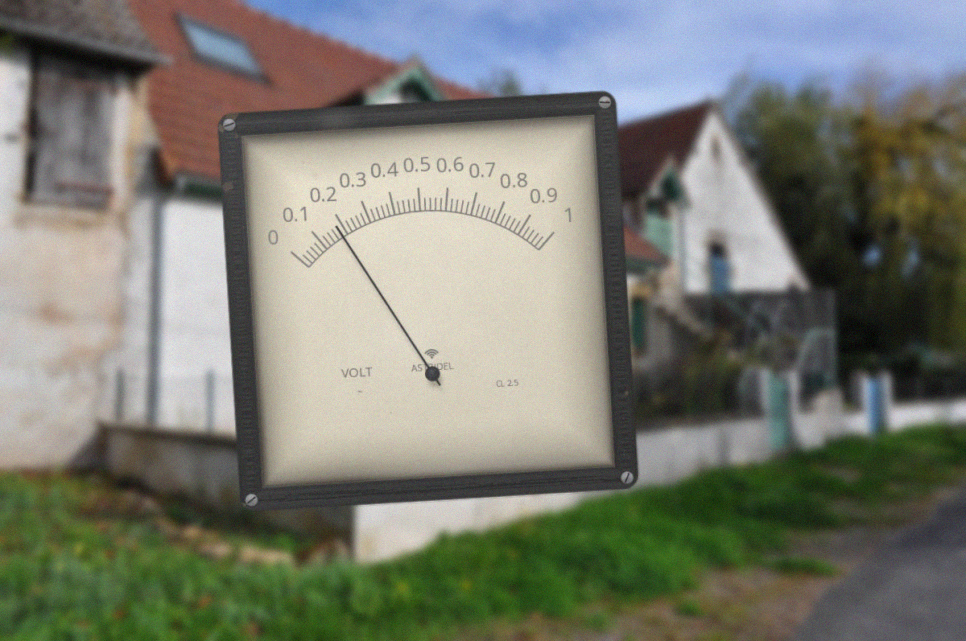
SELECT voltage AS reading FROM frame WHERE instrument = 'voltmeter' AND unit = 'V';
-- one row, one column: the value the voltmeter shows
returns 0.18 V
